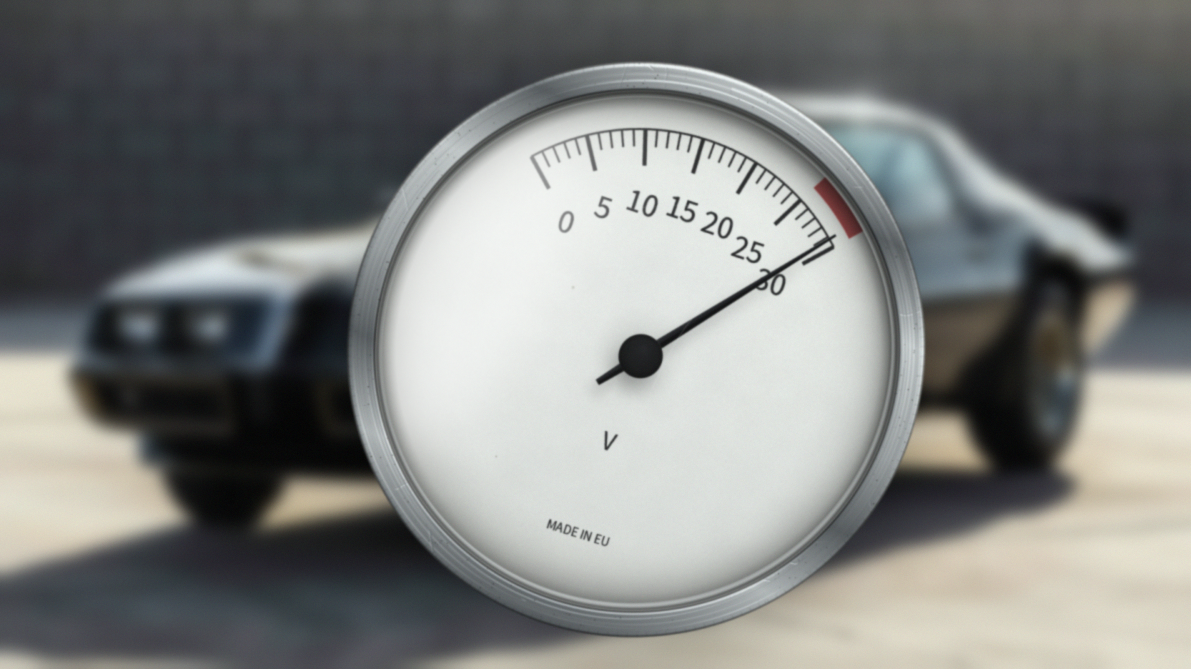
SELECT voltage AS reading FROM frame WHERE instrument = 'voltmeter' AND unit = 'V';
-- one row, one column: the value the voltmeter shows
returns 29 V
